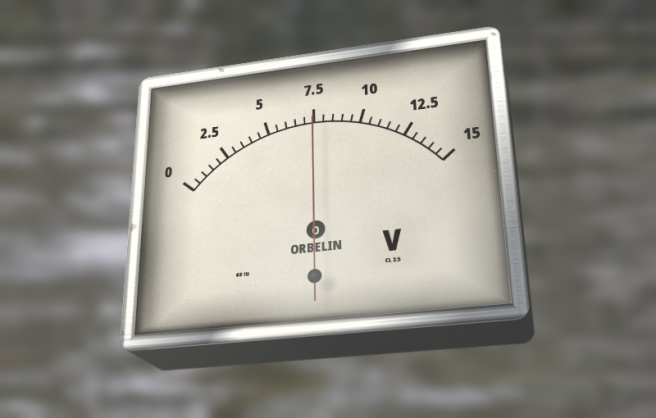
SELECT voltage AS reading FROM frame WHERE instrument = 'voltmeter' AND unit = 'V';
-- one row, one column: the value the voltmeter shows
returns 7.5 V
